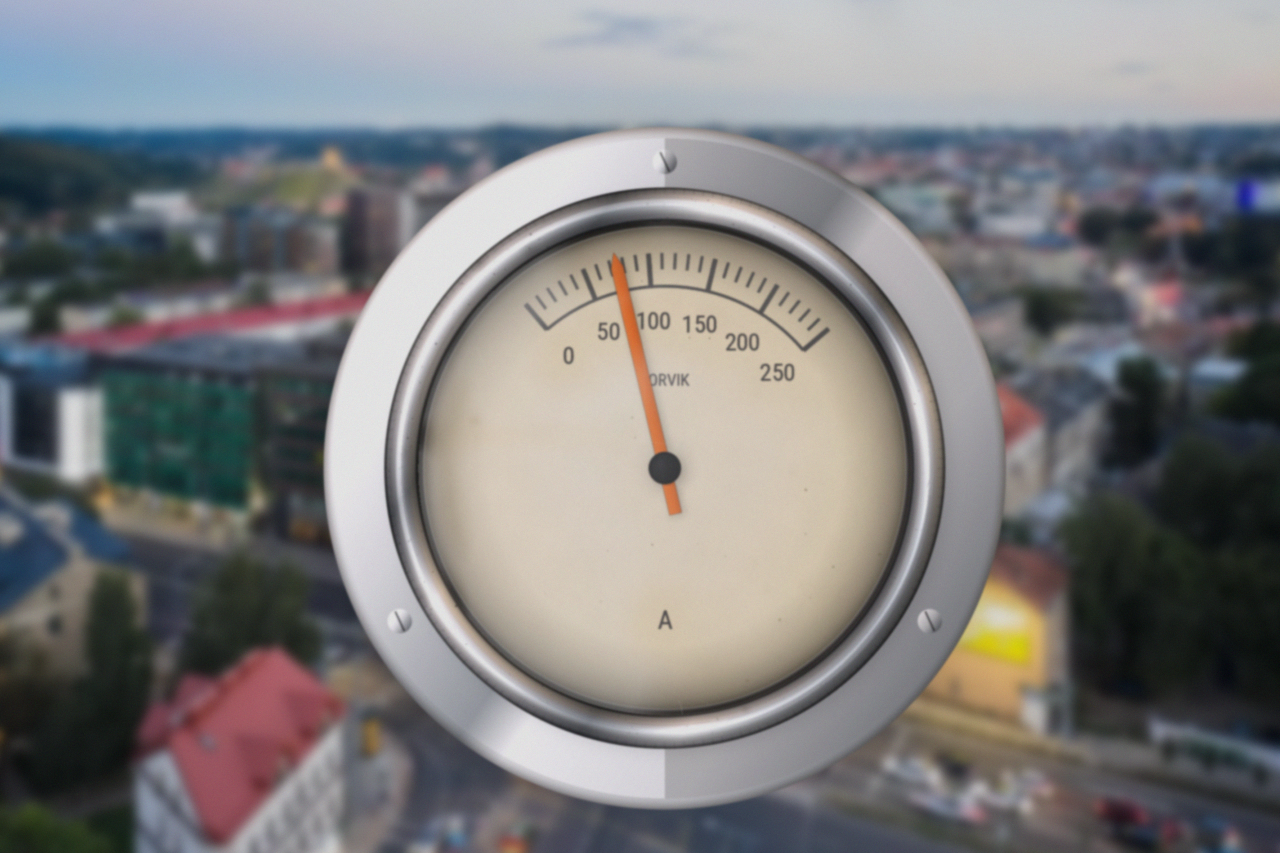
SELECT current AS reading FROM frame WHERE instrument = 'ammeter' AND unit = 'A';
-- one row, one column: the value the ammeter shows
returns 75 A
